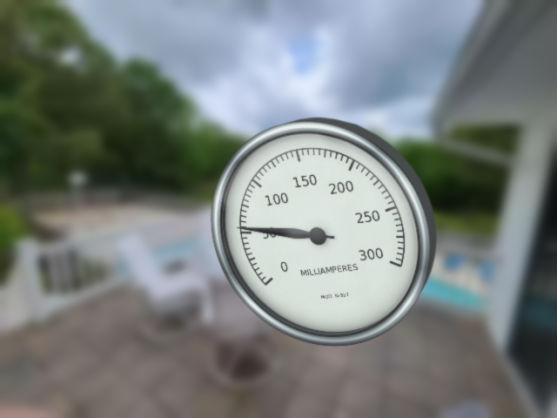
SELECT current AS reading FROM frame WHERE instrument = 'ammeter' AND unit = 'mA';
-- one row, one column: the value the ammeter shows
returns 55 mA
